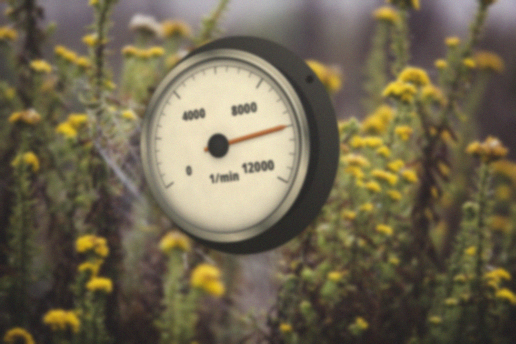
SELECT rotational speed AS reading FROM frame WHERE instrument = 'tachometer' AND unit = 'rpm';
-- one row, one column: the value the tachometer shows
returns 10000 rpm
